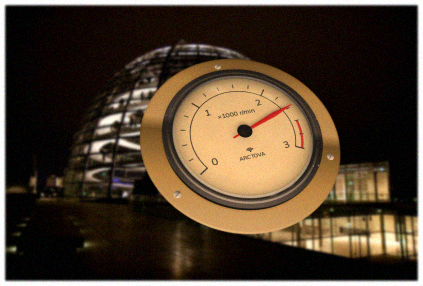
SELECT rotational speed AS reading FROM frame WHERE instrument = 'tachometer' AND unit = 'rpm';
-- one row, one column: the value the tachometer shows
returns 2400 rpm
